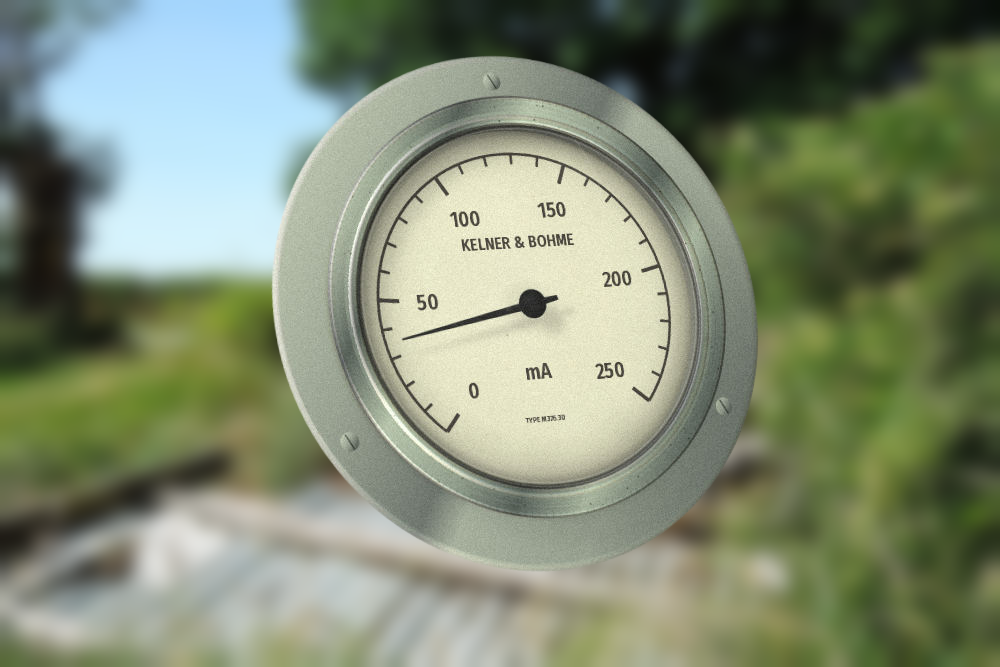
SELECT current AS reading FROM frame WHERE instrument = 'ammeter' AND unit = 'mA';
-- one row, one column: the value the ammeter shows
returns 35 mA
